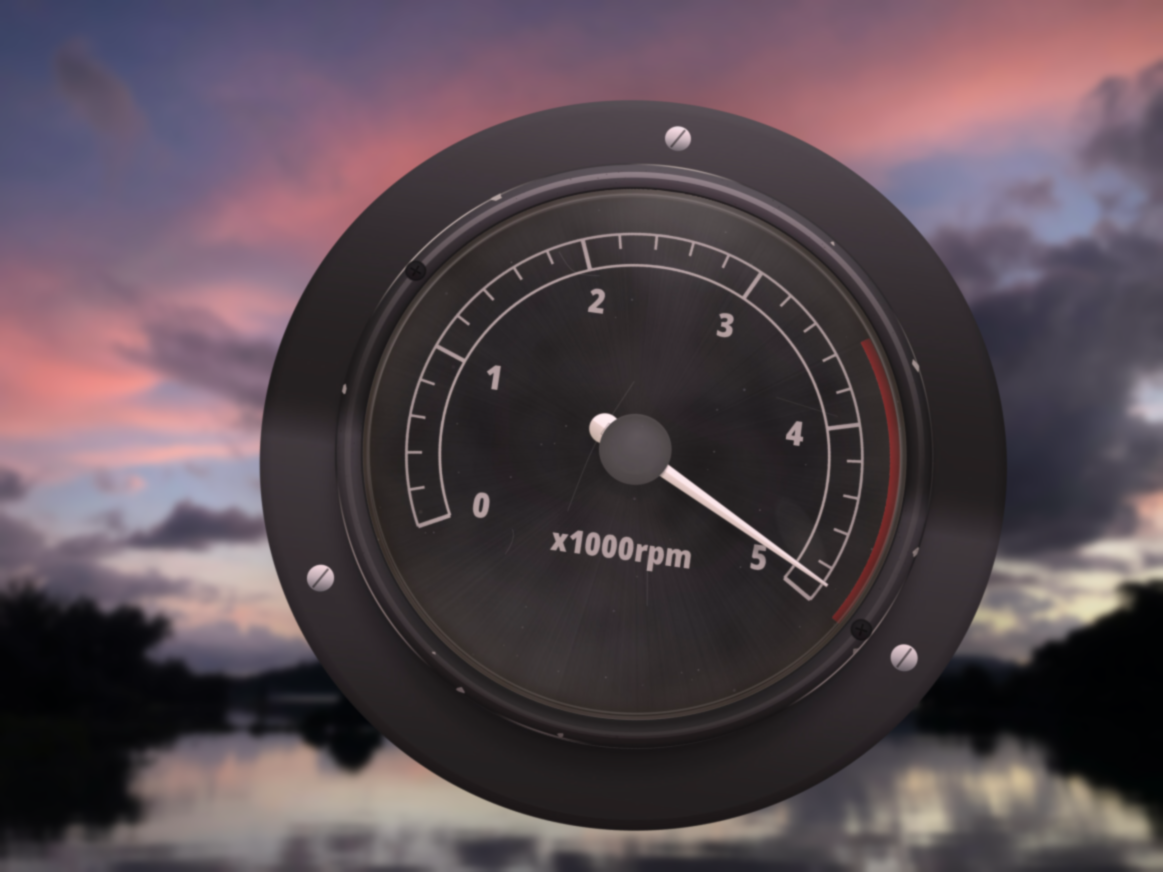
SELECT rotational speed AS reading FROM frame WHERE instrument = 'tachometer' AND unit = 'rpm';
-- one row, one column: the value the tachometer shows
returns 4900 rpm
